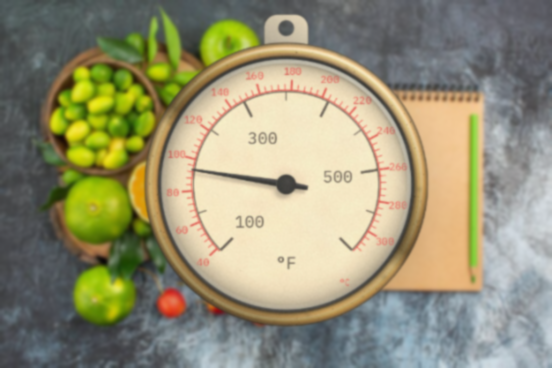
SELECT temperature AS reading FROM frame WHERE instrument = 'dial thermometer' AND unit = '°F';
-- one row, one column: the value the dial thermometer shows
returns 200 °F
